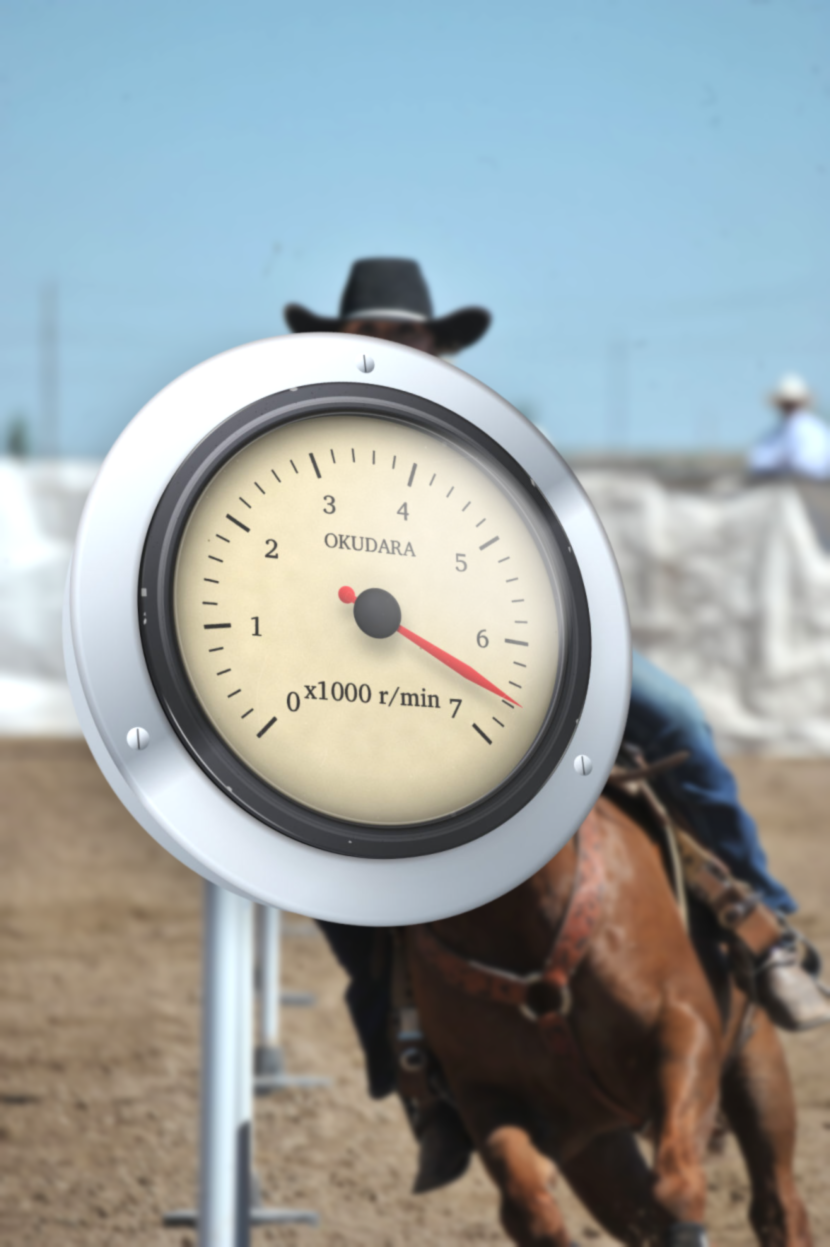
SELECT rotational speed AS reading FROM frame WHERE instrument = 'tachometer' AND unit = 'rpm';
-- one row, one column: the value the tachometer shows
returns 6600 rpm
